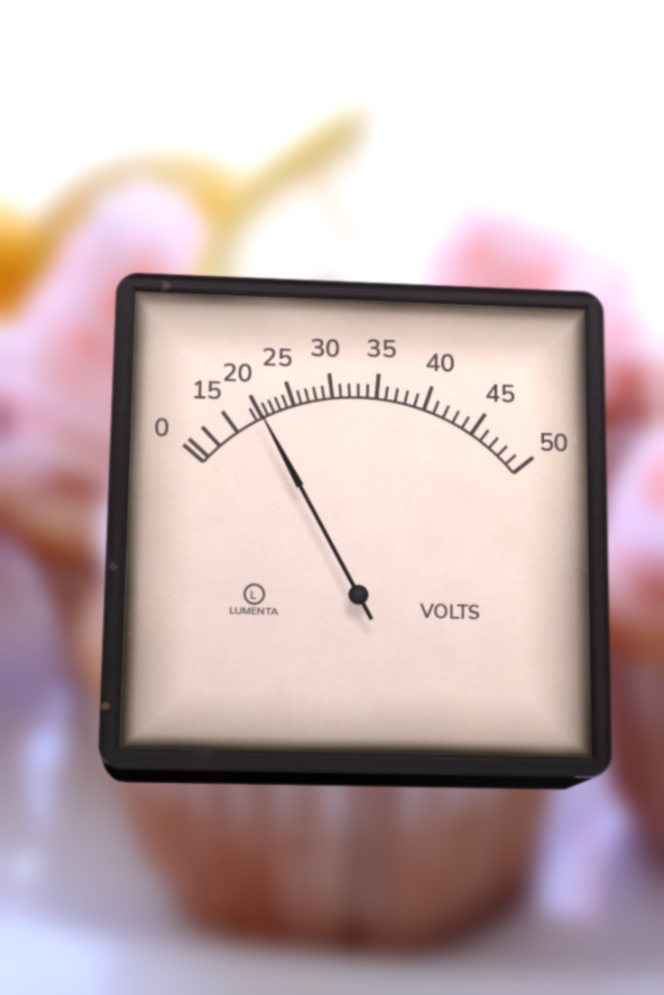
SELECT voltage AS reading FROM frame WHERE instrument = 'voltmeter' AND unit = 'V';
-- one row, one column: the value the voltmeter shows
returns 20 V
